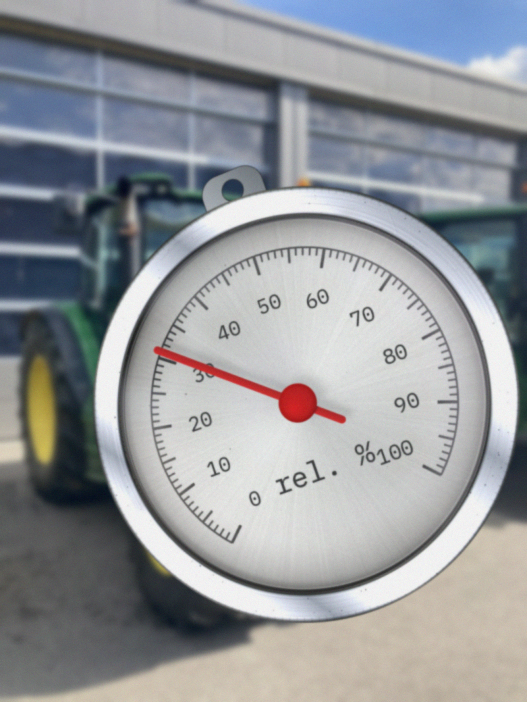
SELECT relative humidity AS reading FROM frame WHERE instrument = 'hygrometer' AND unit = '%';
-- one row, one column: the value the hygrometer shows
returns 31 %
